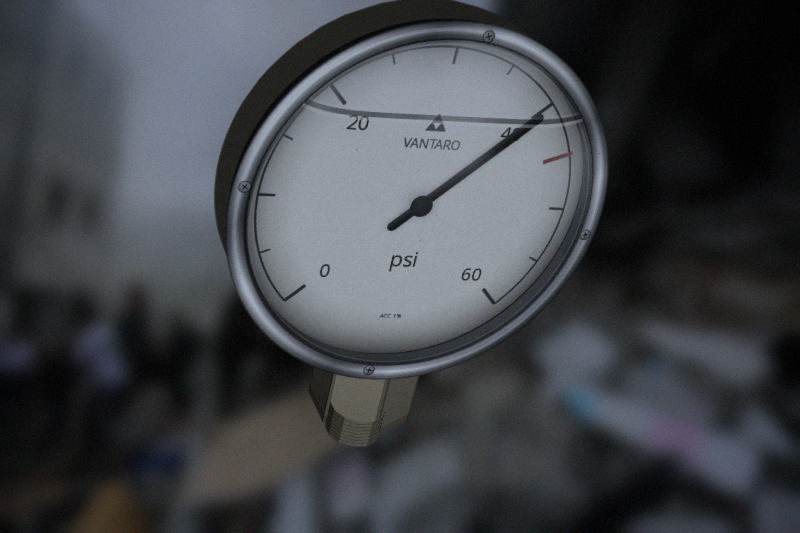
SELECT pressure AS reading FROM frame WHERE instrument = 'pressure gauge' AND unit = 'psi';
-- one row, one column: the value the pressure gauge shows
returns 40 psi
